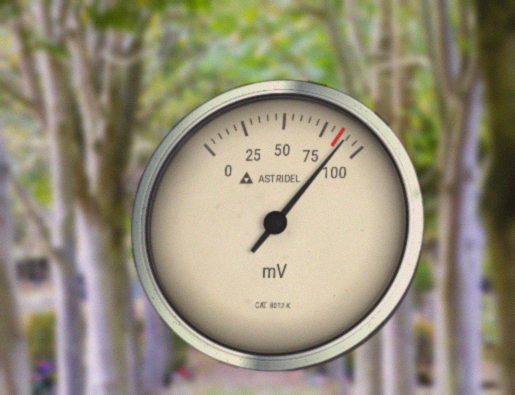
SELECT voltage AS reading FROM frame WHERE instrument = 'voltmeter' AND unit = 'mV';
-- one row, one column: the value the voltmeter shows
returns 90 mV
